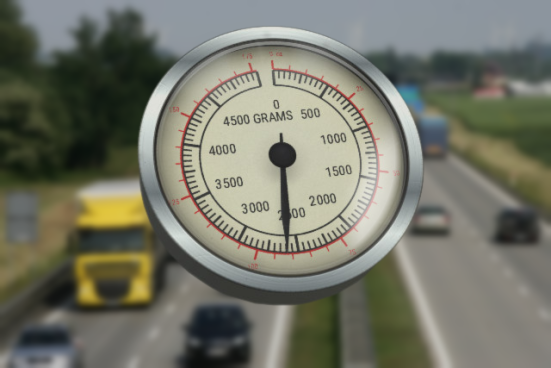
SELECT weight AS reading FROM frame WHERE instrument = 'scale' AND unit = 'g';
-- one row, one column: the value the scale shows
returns 2600 g
